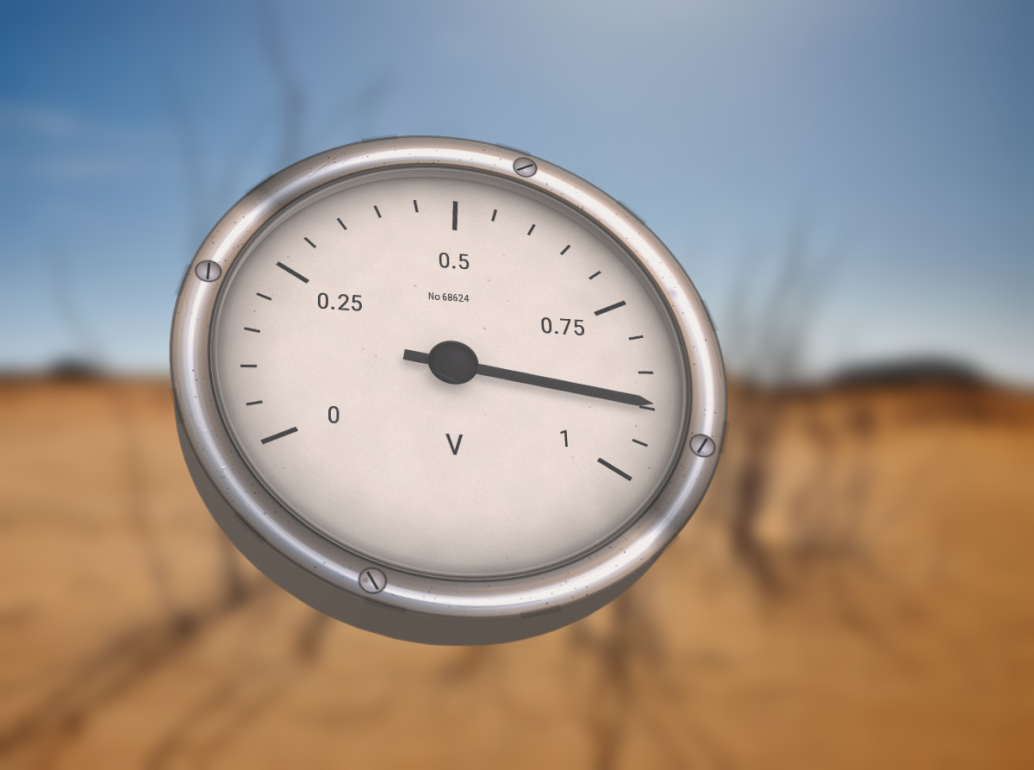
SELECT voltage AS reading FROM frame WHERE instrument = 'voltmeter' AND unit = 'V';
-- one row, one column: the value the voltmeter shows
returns 0.9 V
